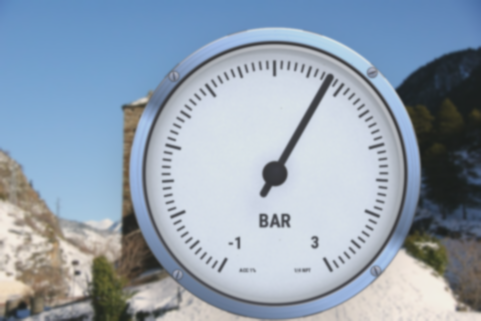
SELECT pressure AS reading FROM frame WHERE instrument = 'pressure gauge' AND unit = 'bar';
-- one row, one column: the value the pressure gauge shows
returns 1.4 bar
